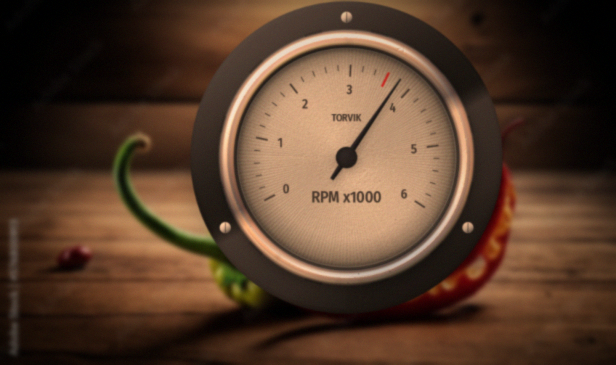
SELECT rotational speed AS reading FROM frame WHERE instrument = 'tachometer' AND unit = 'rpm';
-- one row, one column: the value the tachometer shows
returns 3800 rpm
